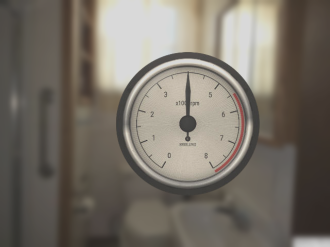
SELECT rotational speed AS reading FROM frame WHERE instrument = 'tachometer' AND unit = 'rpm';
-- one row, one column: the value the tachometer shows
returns 4000 rpm
